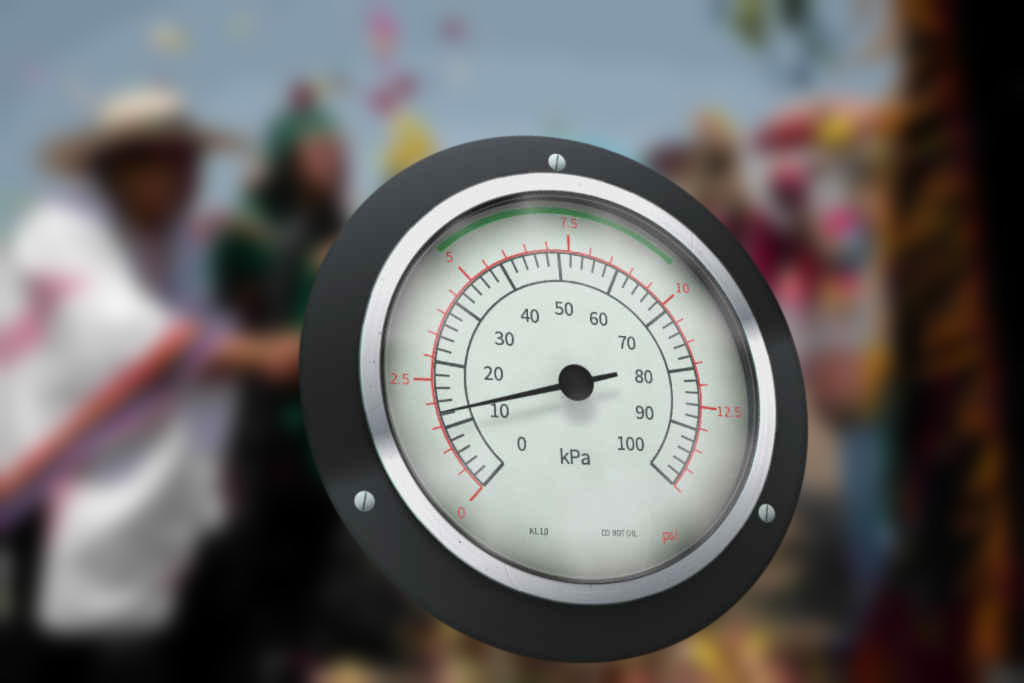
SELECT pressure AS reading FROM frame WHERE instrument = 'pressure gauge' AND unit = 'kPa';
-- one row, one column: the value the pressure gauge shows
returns 12 kPa
